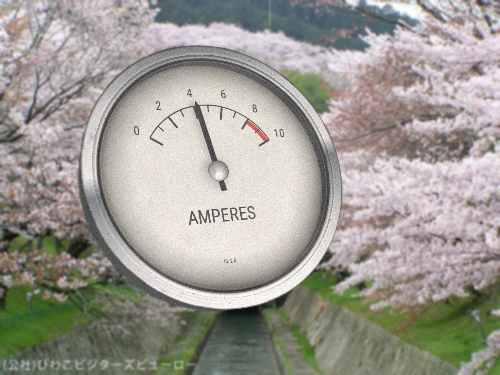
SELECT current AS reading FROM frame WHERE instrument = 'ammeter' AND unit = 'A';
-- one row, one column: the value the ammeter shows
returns 4 A
